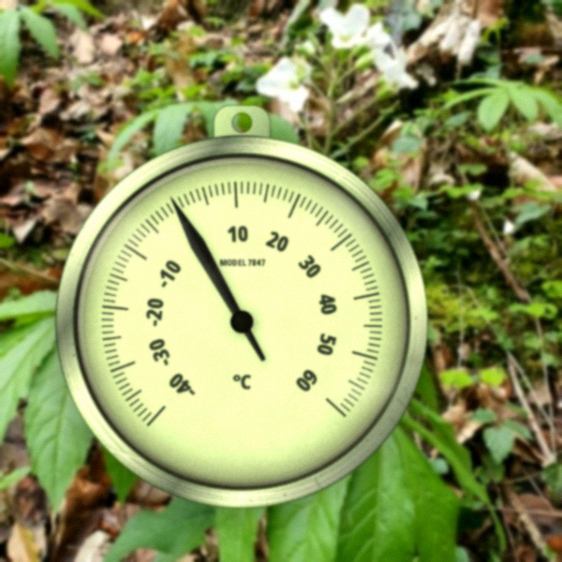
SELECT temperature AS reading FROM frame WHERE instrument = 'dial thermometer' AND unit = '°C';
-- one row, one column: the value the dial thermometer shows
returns 0 °C
